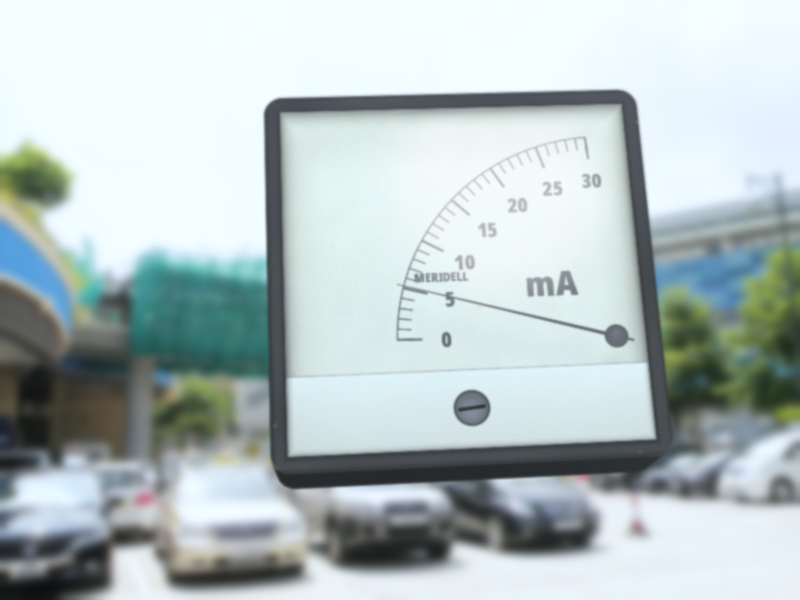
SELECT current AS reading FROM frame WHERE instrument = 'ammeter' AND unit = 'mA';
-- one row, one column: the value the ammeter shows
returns 5 mA
